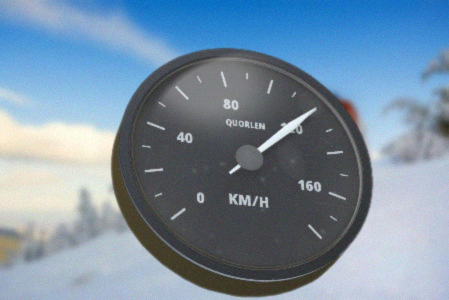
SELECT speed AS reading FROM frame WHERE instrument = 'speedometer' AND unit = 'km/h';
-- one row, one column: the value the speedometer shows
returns 120 km/h
